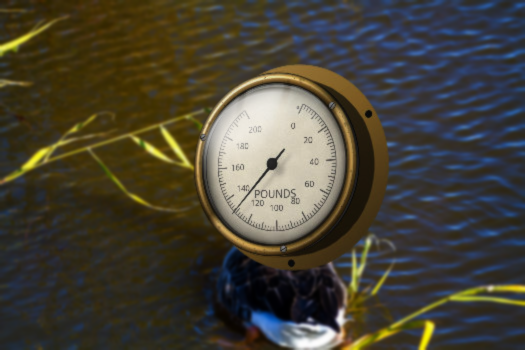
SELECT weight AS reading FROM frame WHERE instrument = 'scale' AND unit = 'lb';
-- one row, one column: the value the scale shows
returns 130 lb
